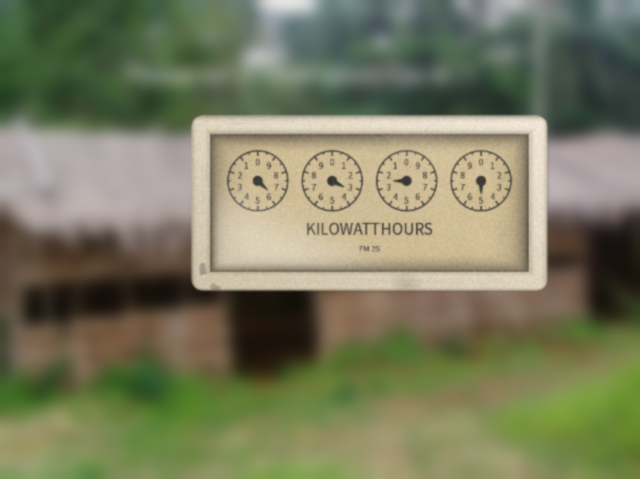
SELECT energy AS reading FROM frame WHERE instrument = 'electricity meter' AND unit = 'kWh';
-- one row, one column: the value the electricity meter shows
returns 6325 kWh
